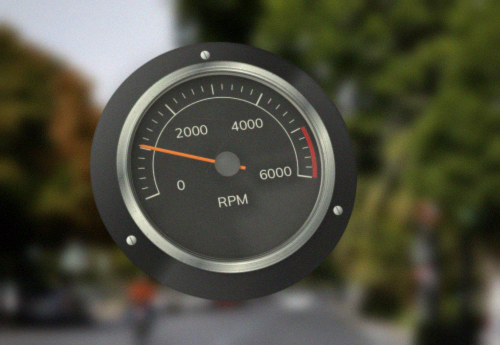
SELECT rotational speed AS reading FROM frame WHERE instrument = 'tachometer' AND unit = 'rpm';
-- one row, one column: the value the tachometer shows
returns 1000 rpm
